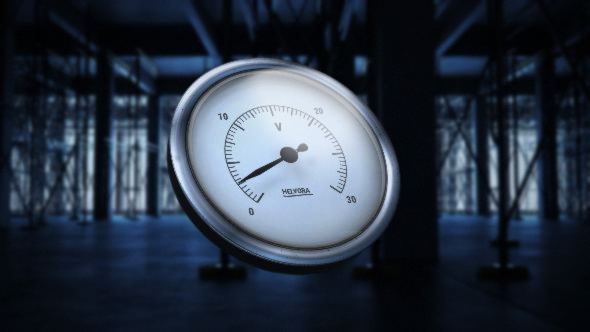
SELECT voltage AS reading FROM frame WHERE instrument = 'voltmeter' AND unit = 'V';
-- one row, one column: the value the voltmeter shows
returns 2.5 V
